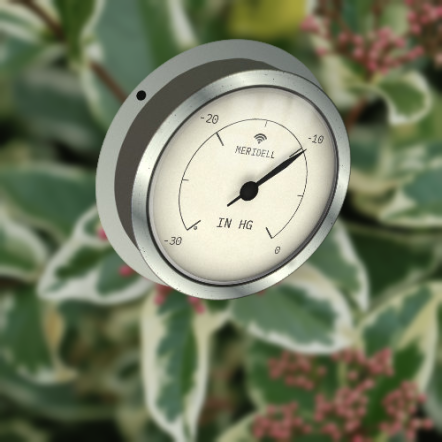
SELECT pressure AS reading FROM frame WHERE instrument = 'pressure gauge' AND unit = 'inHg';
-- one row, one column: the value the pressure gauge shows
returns -10 inHg
